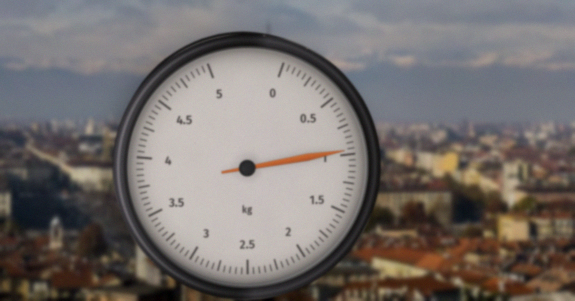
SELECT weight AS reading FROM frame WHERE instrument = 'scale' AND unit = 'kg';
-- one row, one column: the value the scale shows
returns 0.95 kg
